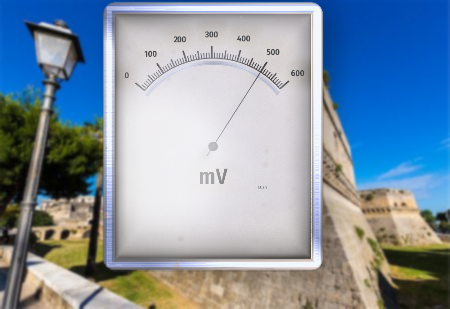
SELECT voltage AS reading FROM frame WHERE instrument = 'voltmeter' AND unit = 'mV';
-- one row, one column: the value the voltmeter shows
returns 500 mV
